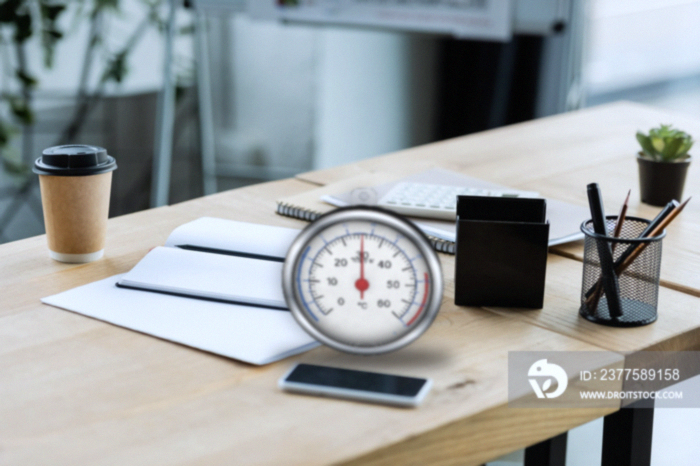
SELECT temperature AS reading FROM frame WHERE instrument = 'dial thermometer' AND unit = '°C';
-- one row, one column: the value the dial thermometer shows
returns 30 °C
